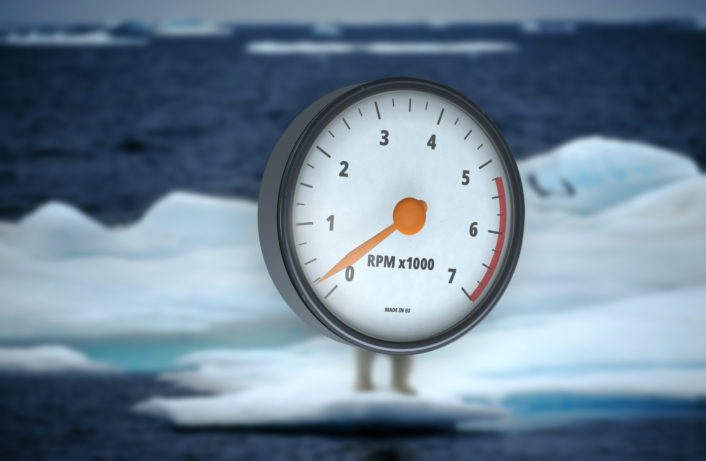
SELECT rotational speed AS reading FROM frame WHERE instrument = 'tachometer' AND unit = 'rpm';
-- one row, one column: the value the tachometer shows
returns 250 rpm
